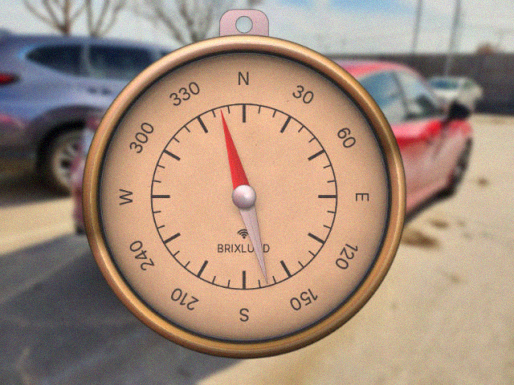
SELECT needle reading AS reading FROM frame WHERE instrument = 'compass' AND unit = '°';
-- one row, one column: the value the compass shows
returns 345 °
